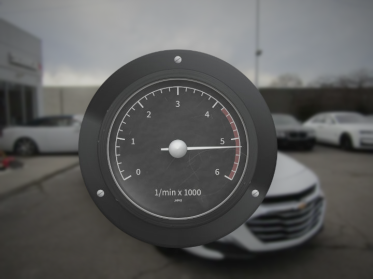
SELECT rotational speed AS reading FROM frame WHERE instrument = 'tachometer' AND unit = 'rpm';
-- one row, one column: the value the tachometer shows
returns 5200 rpm
